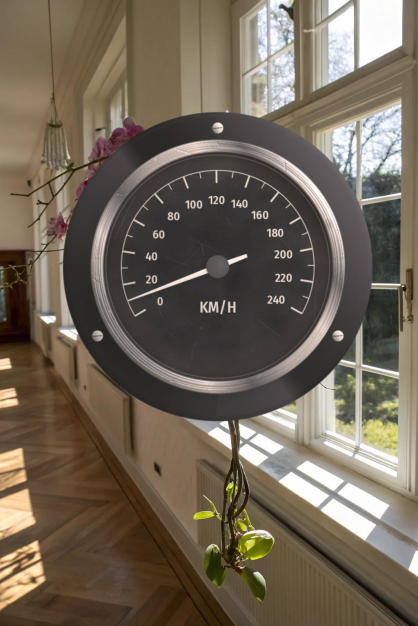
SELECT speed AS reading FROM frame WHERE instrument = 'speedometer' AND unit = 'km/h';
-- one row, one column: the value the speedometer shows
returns 10 km/h
